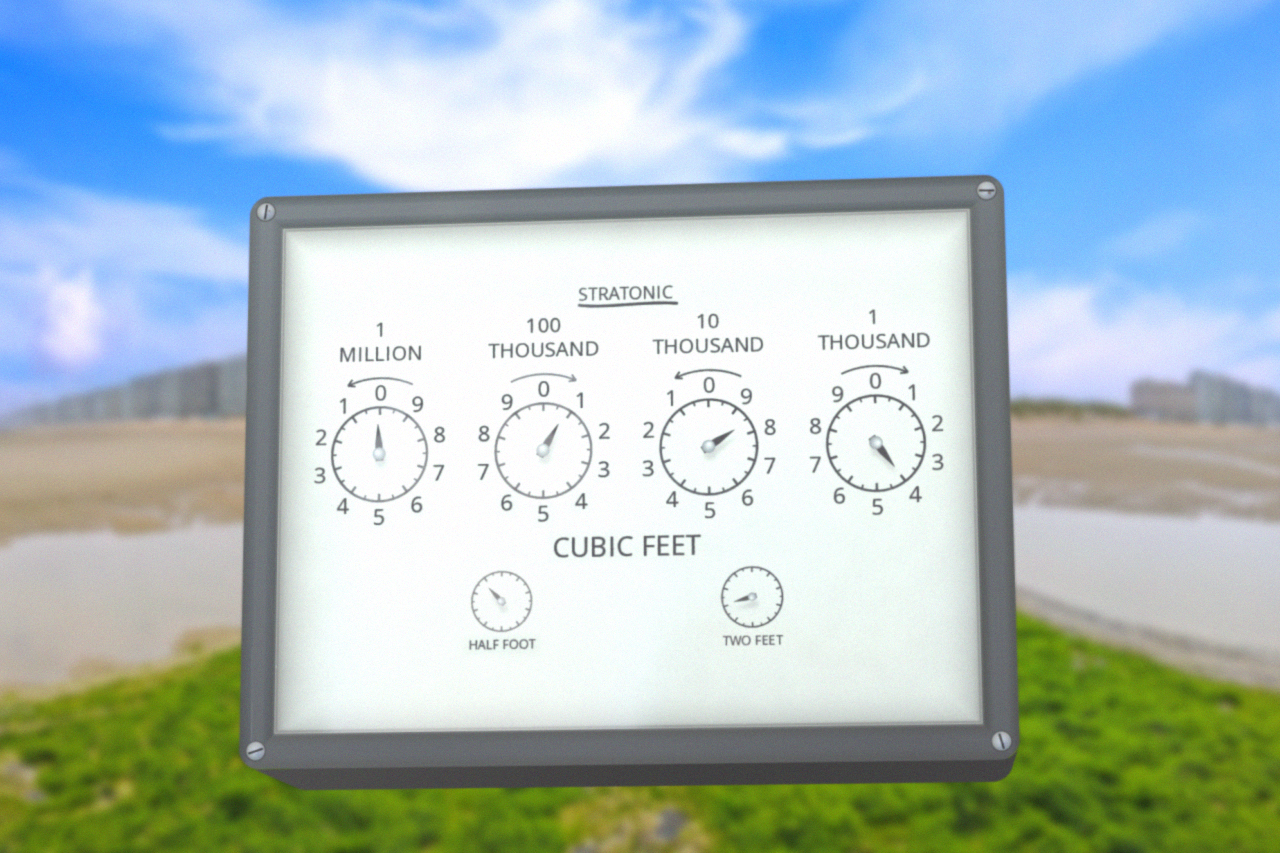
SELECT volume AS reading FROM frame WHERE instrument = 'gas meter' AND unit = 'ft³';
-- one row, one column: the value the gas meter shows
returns 8400 ft³
